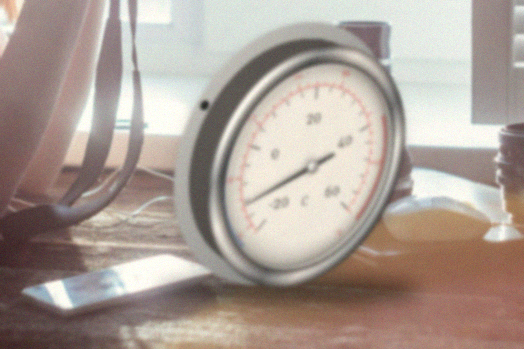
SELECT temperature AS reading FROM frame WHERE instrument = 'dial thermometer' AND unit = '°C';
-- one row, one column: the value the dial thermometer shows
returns -12 °C
